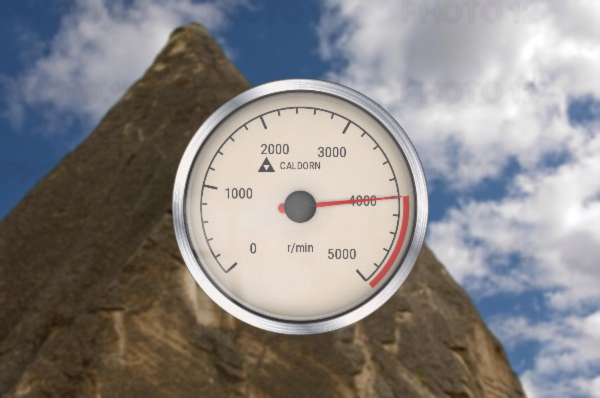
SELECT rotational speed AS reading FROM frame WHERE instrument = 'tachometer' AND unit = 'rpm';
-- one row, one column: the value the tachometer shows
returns 4000 rpm
